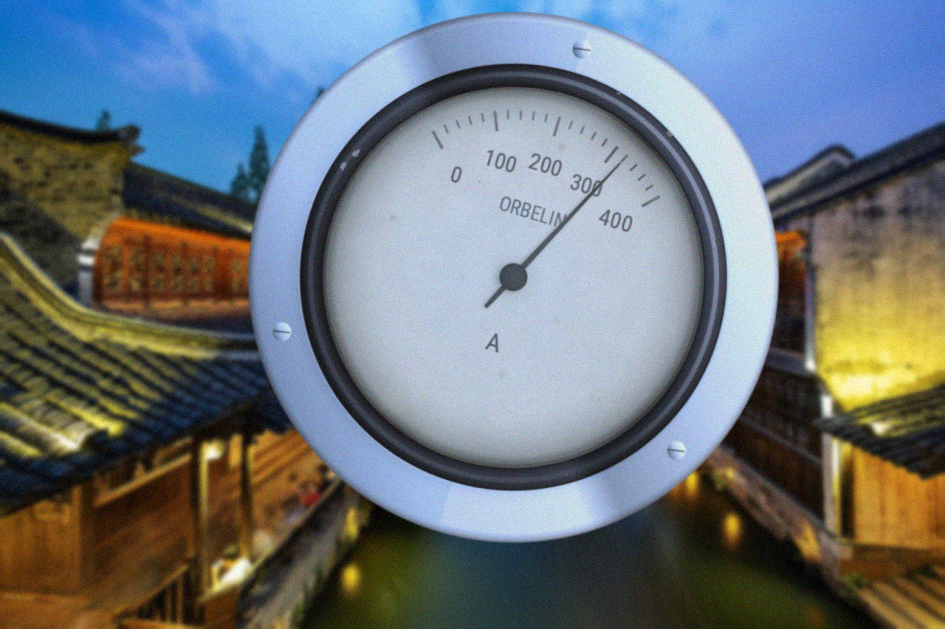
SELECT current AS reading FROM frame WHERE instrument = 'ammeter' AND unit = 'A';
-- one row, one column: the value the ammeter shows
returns 320 A
